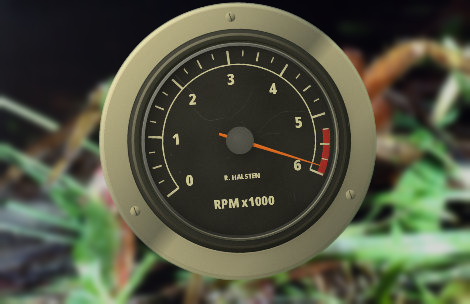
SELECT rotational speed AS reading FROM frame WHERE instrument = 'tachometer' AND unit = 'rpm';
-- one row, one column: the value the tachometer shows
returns 5875 rpm
